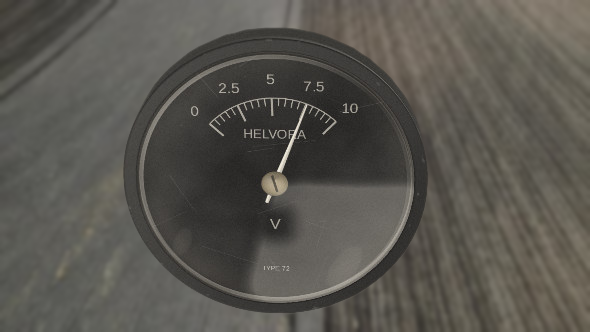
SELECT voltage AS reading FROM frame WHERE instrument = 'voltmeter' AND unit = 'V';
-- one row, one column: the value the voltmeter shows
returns 7.5 V
